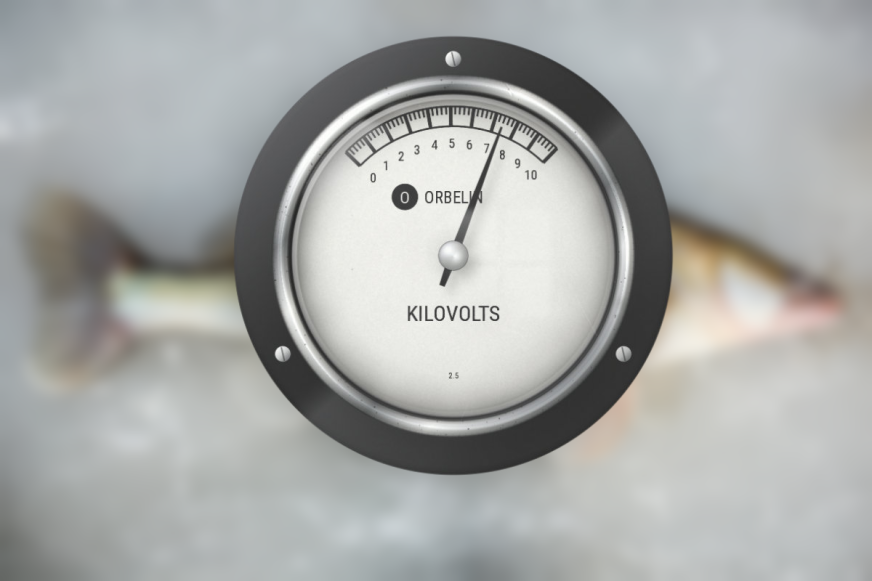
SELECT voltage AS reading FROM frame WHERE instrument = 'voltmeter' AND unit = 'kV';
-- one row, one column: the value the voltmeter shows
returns 7.4 kV
